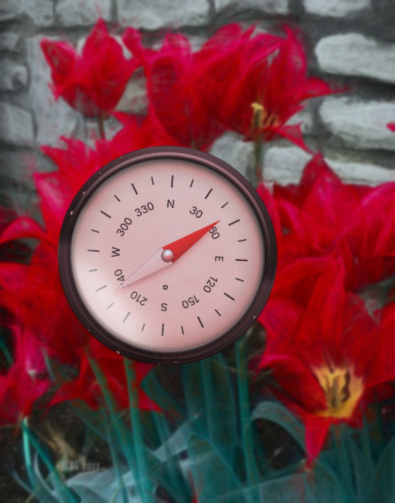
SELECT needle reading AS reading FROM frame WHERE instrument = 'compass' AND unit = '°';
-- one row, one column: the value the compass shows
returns 52.5 °
